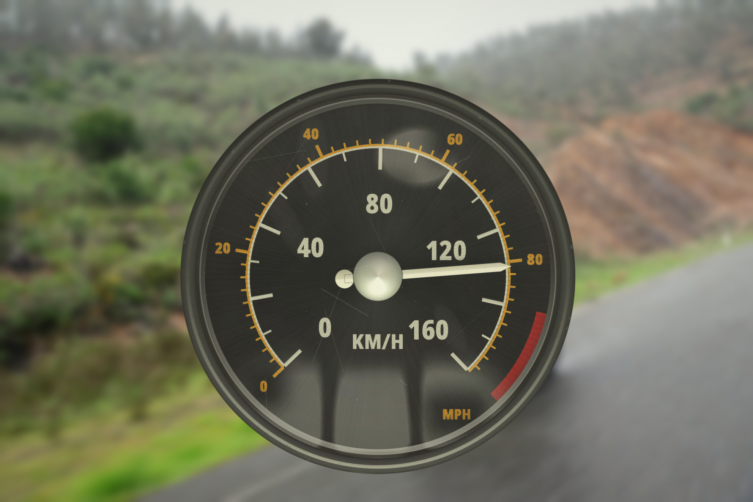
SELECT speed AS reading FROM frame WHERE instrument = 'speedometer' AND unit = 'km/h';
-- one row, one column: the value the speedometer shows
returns 130 km/h
